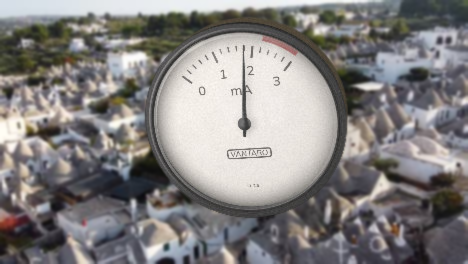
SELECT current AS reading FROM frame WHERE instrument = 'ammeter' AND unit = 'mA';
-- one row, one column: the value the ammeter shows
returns 1.8 mA
